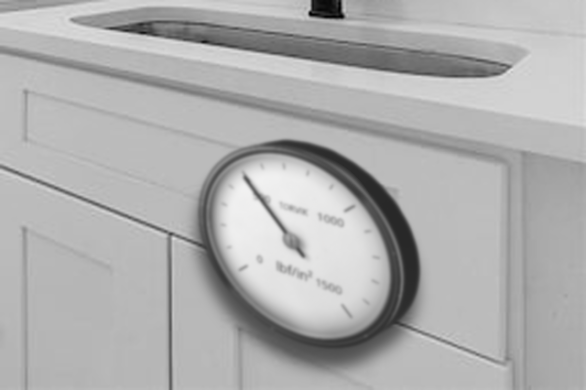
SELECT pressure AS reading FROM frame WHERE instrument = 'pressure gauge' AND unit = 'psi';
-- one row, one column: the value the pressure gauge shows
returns 500 psi
